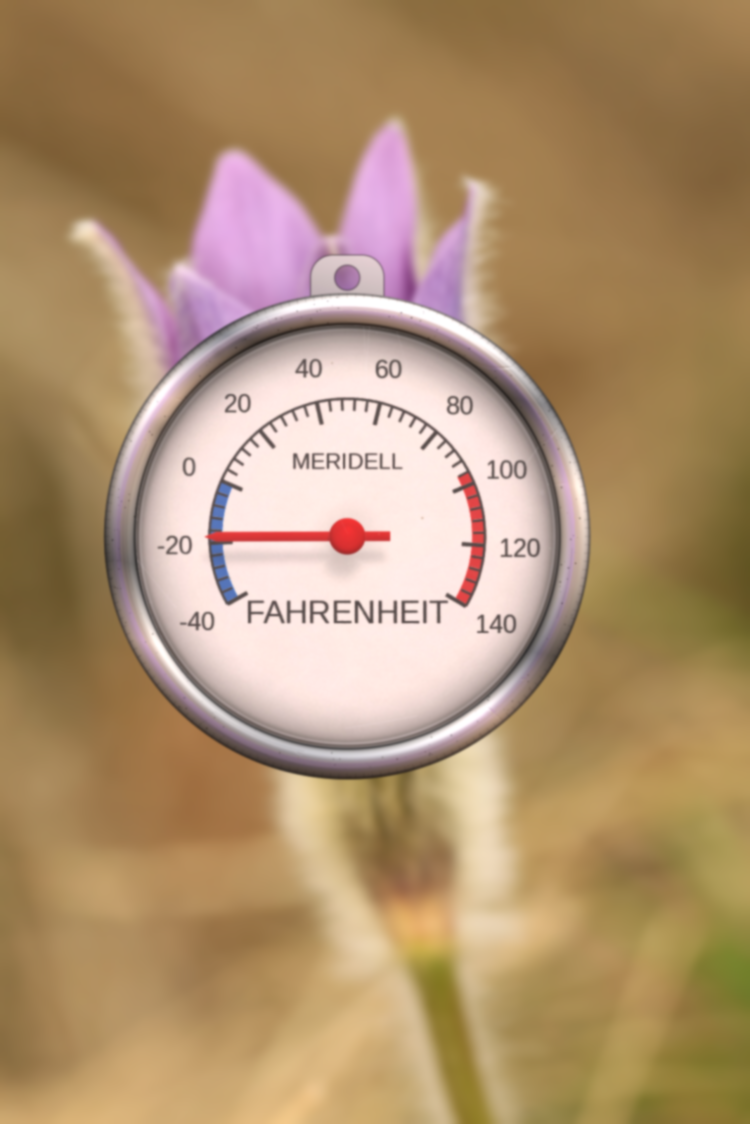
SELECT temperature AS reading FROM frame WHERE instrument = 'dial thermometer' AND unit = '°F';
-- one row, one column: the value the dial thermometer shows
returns -18 °F
